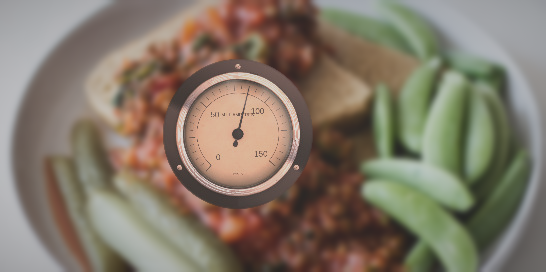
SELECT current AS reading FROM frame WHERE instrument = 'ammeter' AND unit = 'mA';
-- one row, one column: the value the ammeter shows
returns 85 mA
